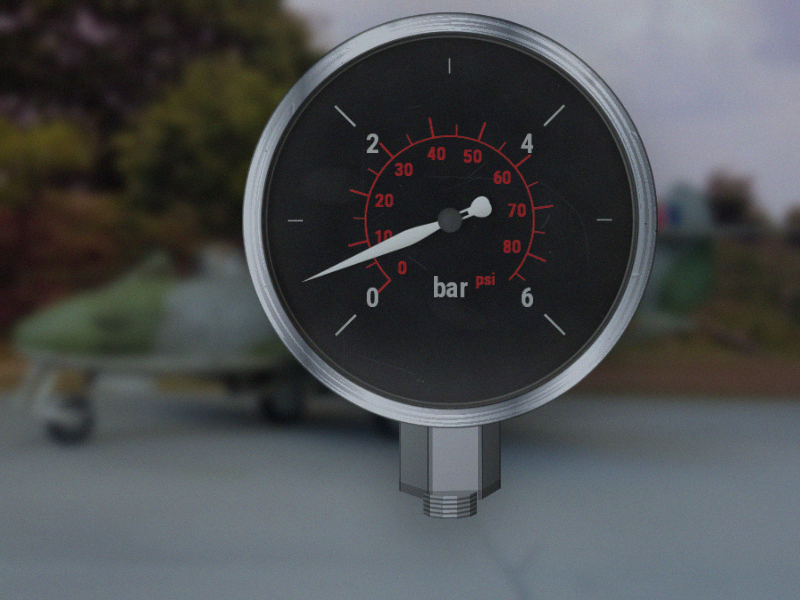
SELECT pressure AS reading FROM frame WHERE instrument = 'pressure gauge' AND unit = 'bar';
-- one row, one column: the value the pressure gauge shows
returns 0.5 bar
